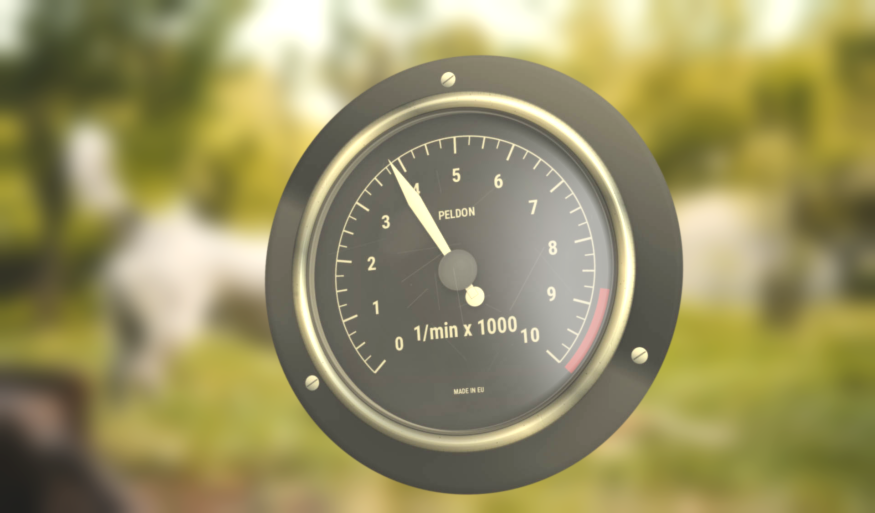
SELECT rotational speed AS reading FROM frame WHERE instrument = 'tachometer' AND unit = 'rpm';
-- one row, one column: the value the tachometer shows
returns 3875 rpm
